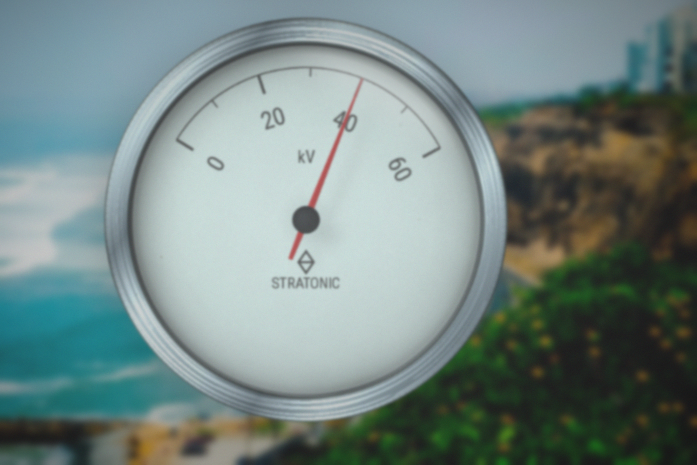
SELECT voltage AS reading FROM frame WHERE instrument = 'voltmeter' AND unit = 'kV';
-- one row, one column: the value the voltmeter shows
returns 40 kV
